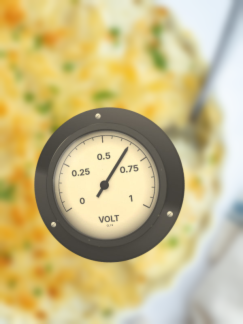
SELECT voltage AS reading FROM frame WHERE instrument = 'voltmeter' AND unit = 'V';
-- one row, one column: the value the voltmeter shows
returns 0.65 V
